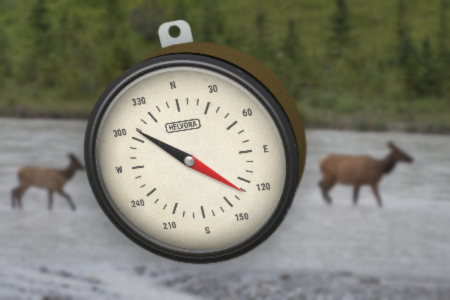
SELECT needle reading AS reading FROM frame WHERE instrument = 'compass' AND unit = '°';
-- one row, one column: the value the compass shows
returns 130 °
